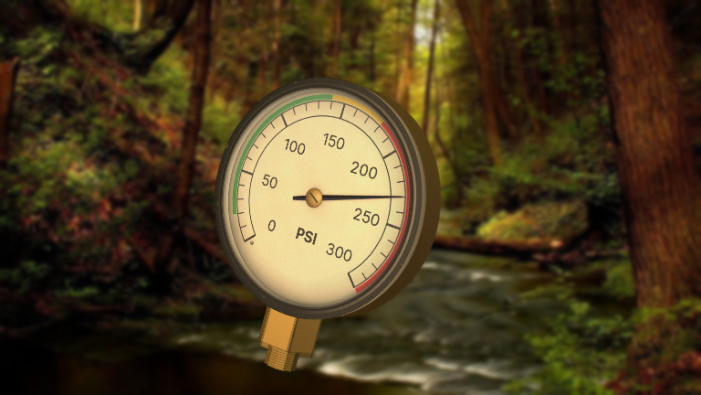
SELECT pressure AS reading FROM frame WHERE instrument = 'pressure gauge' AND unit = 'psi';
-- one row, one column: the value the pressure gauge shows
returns 230 psi
